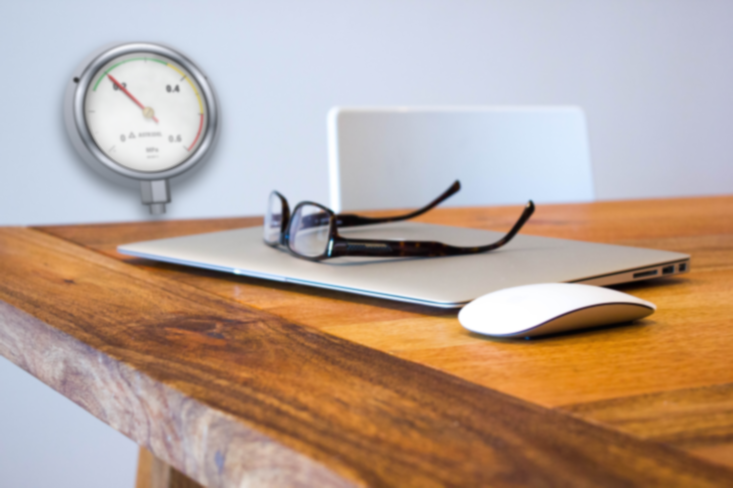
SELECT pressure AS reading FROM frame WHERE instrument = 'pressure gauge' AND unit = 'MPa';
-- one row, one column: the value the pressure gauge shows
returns 0.2 MPa
